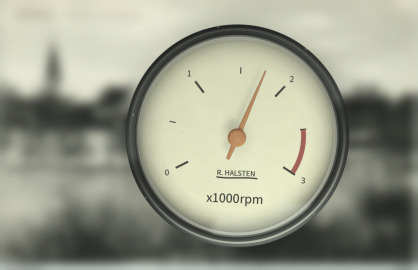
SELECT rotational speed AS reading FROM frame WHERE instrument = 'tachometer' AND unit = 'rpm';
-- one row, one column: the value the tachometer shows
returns 1750 rpm
